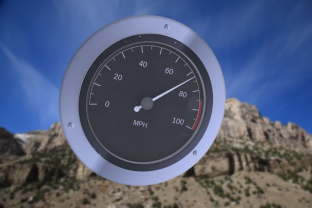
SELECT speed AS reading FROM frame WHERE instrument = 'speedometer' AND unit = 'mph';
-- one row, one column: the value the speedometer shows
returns 72.5 mph
